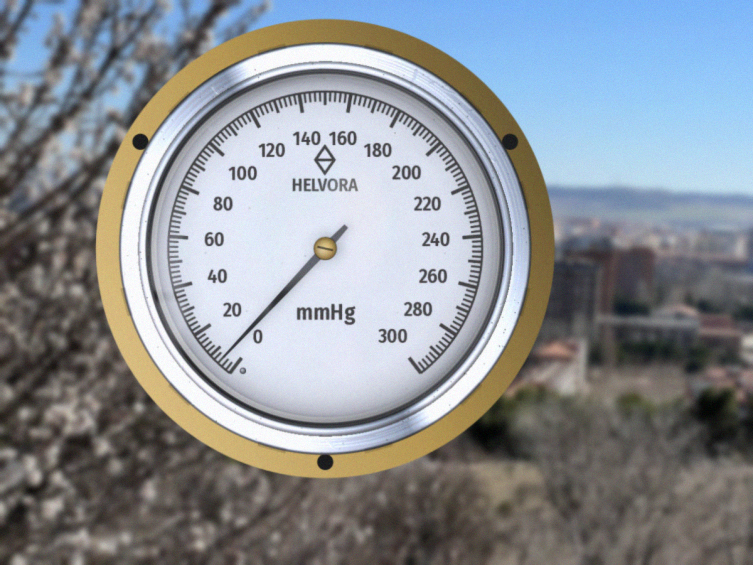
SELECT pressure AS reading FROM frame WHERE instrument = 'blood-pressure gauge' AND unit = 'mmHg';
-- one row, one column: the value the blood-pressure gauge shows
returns 6 mmHg
